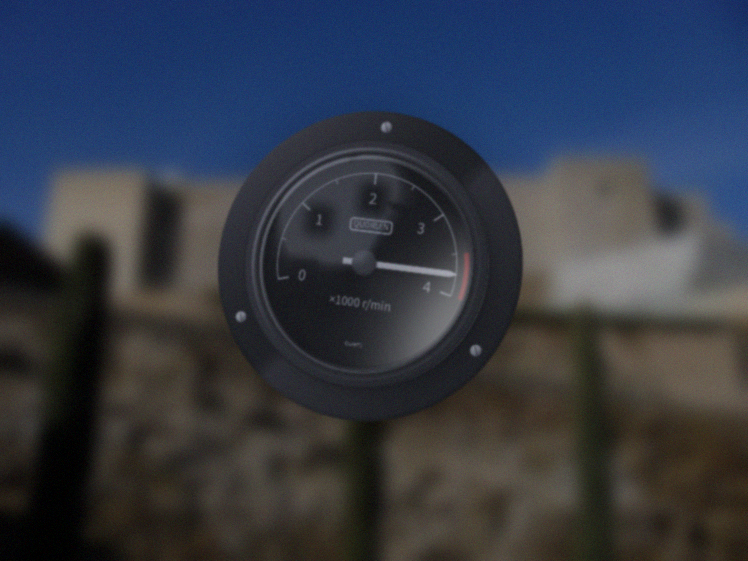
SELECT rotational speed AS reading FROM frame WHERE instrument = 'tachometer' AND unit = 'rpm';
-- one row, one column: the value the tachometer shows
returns 3750 rpm
